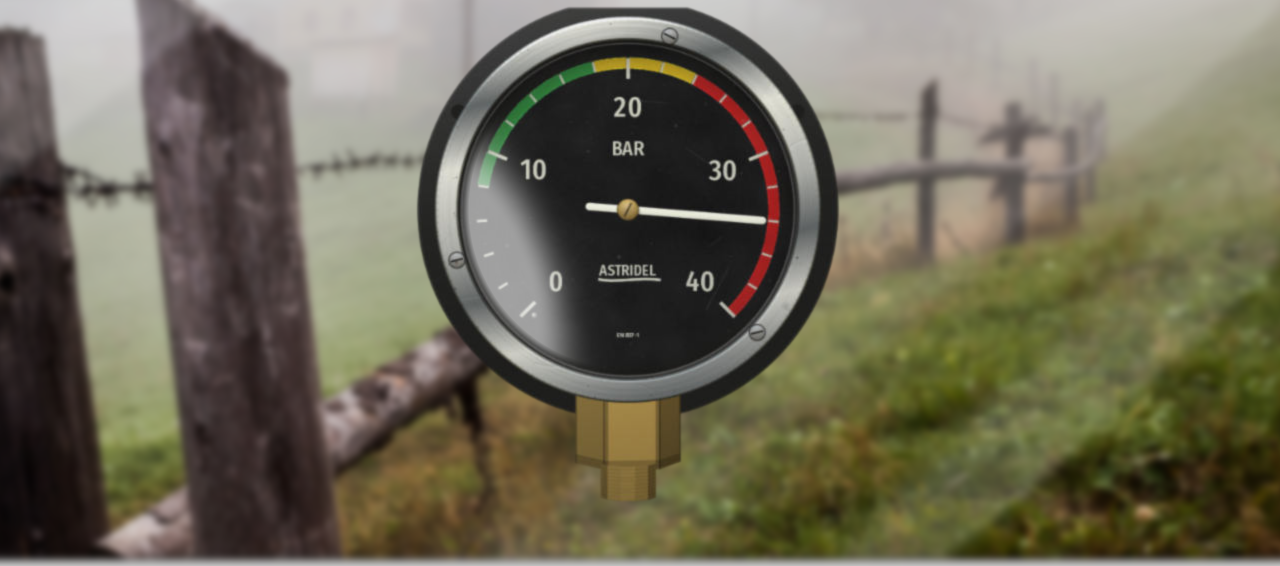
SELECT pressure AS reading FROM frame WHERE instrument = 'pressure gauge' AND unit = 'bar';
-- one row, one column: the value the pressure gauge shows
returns 34 bar
